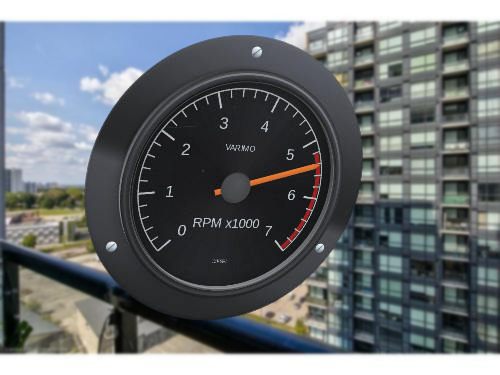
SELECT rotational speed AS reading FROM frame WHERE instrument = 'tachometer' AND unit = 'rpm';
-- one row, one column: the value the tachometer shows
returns 5400 rpm
